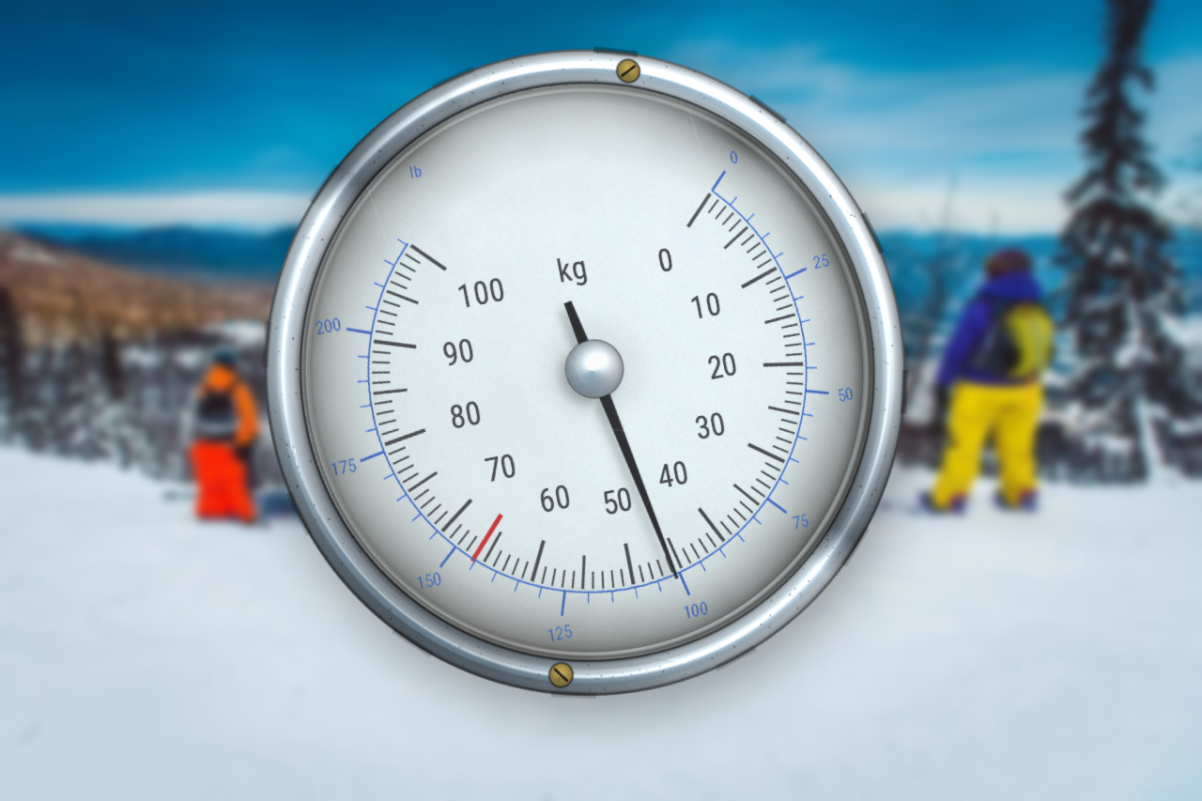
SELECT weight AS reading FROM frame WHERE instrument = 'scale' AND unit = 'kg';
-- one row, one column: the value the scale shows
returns 46 kg
